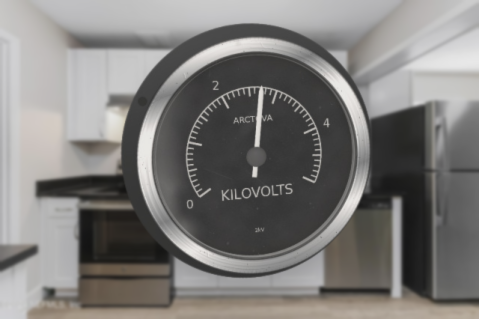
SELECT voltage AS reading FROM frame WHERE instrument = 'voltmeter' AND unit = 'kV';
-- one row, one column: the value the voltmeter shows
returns 2.7 kV
